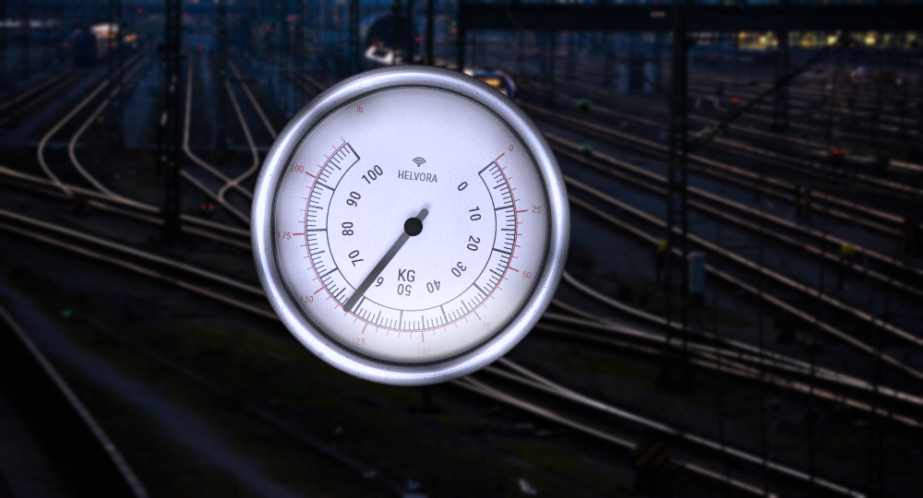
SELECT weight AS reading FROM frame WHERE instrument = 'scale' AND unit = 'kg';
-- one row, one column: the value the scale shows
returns 62 kg
